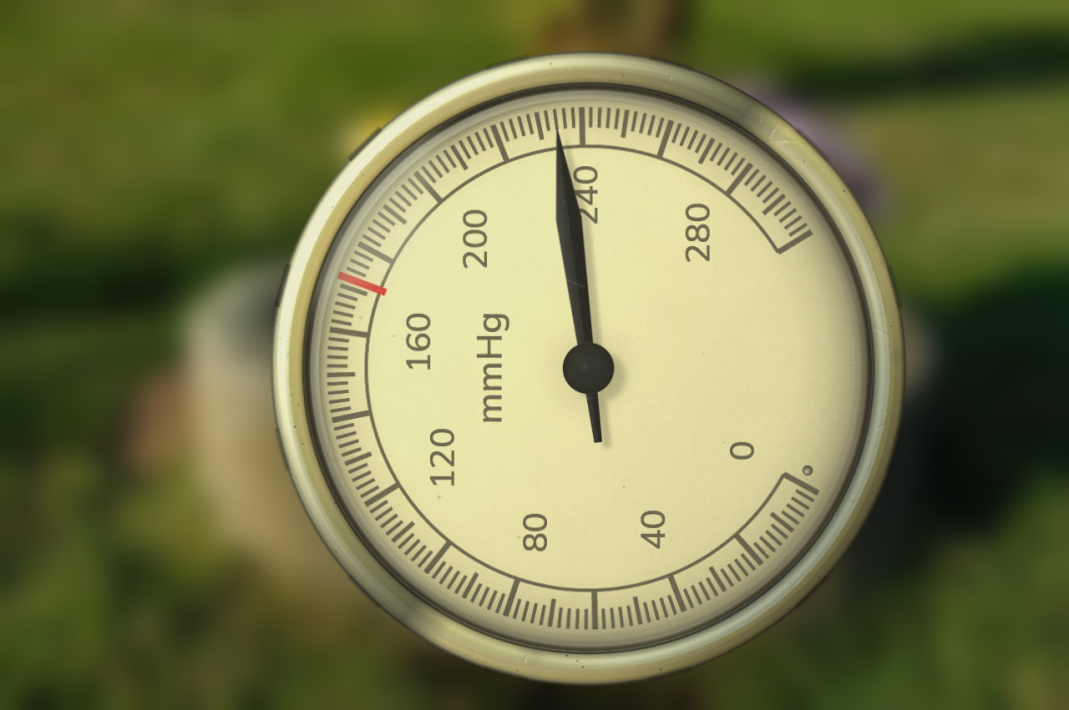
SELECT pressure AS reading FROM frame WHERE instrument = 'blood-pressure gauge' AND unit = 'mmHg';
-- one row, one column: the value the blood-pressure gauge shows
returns 234 mmHg
